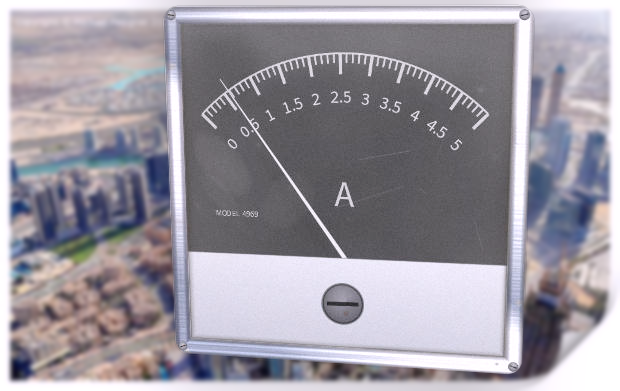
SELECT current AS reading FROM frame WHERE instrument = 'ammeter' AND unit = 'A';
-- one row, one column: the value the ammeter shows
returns 0.6 A
